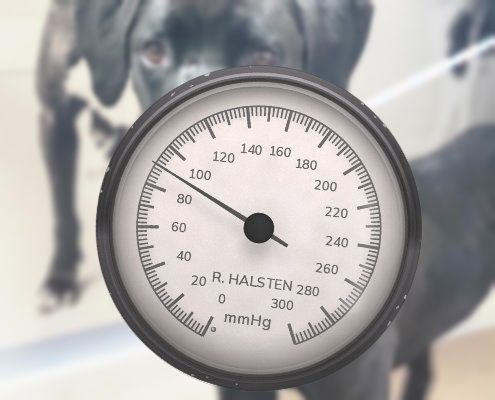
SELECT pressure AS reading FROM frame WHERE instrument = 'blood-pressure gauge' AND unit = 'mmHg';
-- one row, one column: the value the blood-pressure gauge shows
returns 90 mmHg
